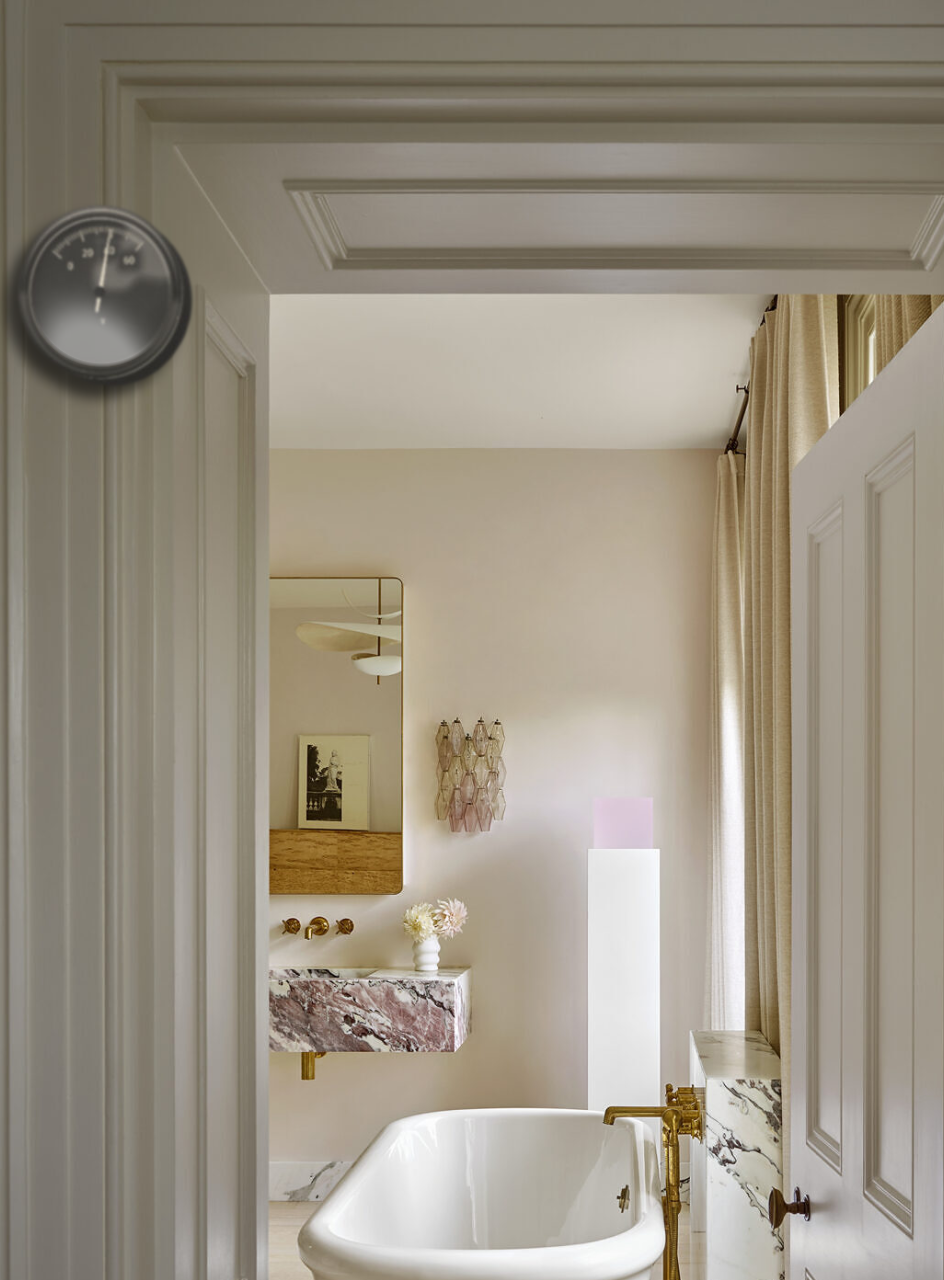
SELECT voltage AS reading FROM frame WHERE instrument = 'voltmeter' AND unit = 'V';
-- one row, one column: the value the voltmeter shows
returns 40 V
